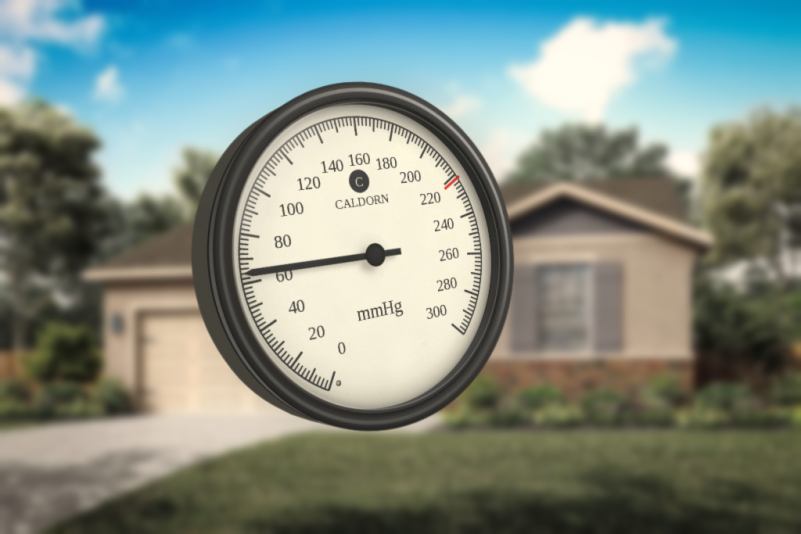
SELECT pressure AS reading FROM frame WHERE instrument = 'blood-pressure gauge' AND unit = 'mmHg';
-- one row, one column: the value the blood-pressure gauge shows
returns 64 mmHg
